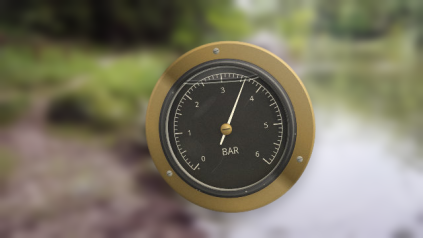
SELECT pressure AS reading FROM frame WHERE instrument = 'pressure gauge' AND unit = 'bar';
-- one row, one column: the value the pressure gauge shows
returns 3.6 bar
